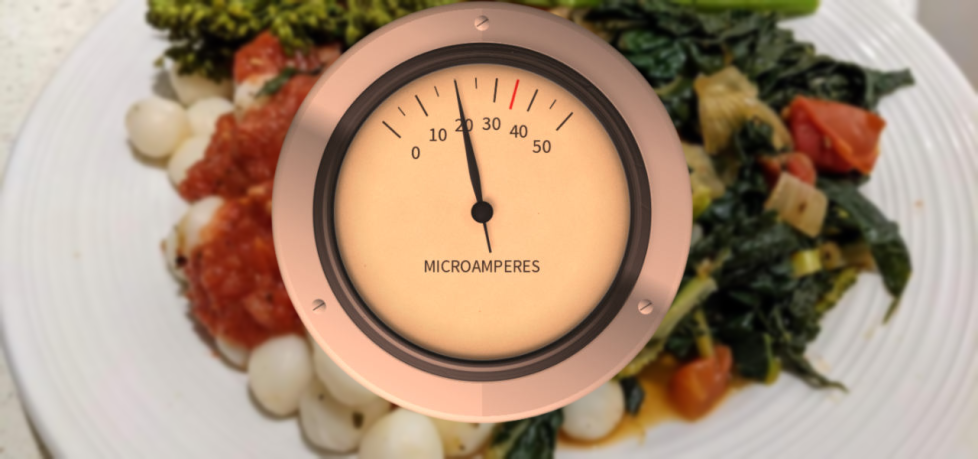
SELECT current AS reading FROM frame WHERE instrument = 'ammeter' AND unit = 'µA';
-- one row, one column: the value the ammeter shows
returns 20 µA
